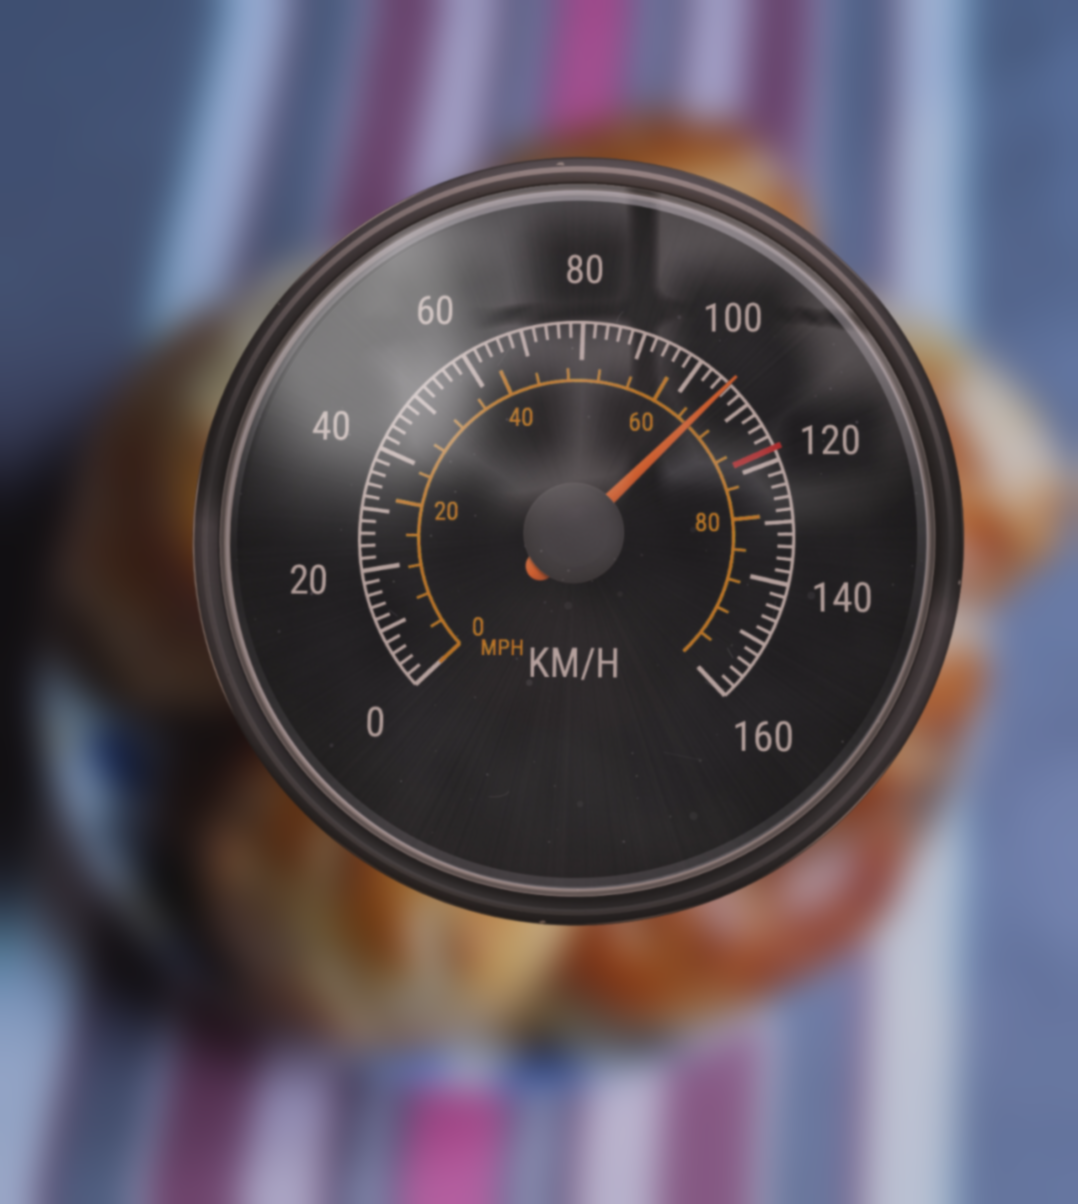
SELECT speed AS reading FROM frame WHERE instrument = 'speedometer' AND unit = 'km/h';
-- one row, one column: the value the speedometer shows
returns 106 km/h
